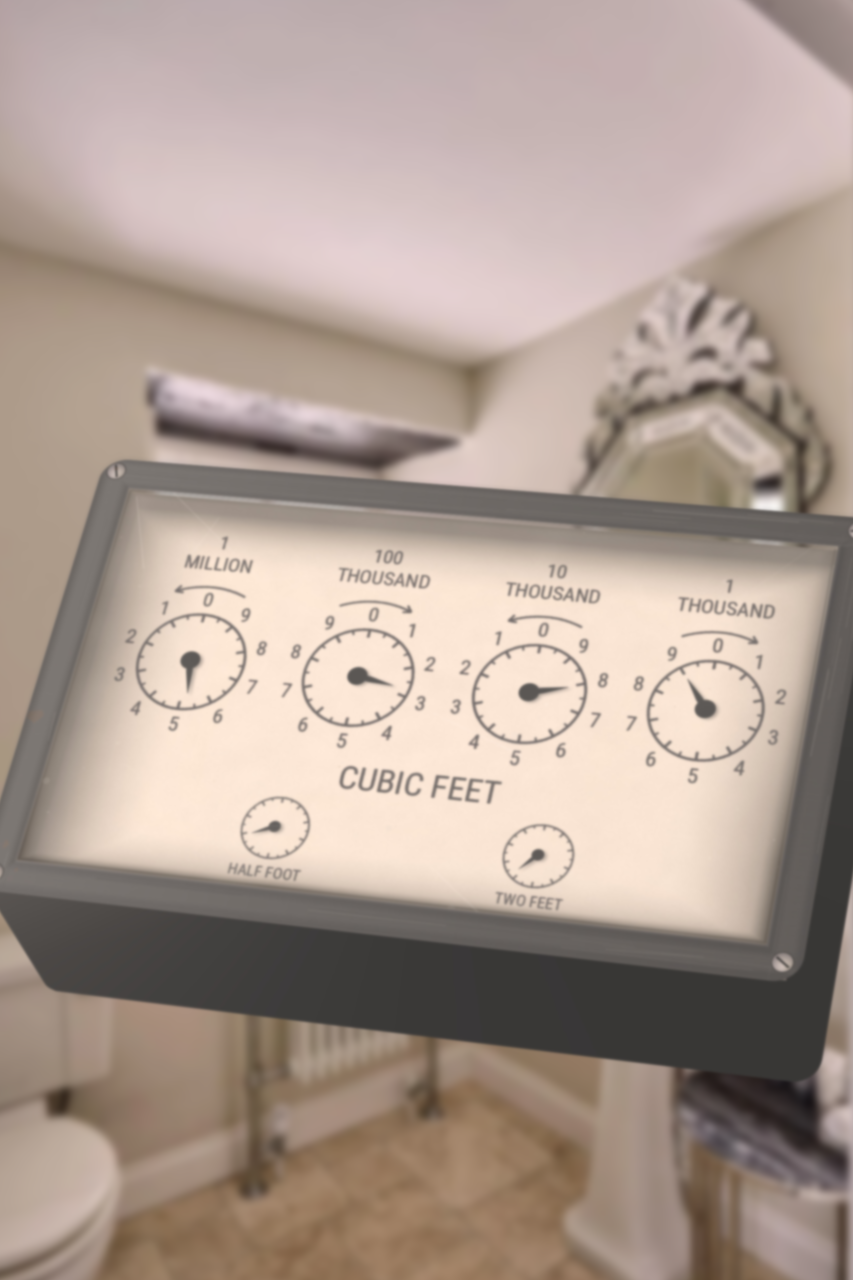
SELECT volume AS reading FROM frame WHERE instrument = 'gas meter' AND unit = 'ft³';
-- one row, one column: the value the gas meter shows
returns 527900 ft³
